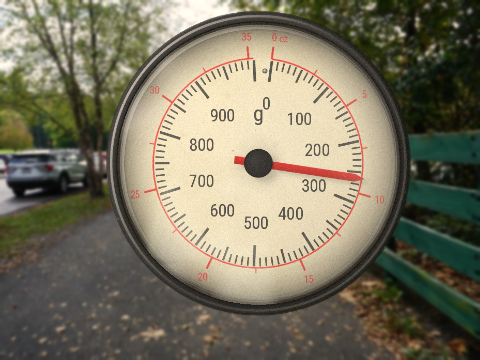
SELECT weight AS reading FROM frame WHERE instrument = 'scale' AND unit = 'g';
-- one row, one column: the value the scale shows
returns 260 g
